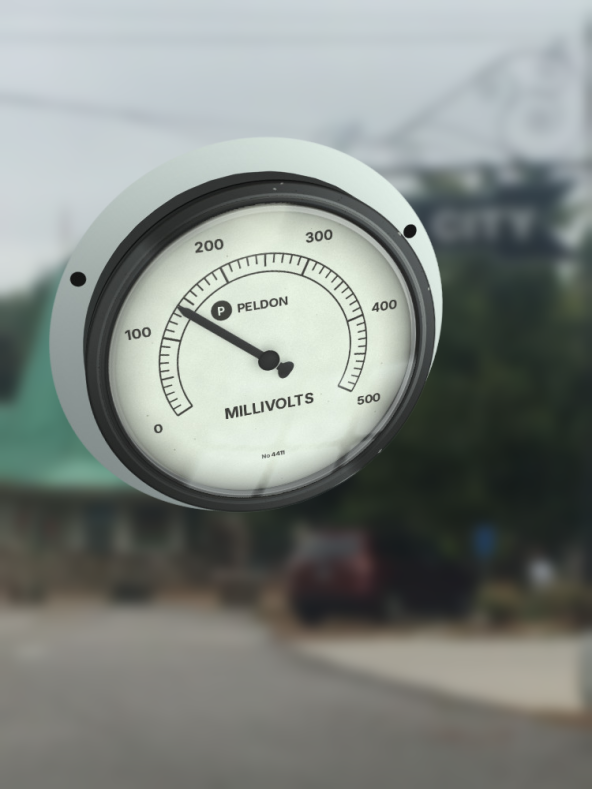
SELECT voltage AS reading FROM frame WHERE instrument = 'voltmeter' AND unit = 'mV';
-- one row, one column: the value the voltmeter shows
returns 140 mV
